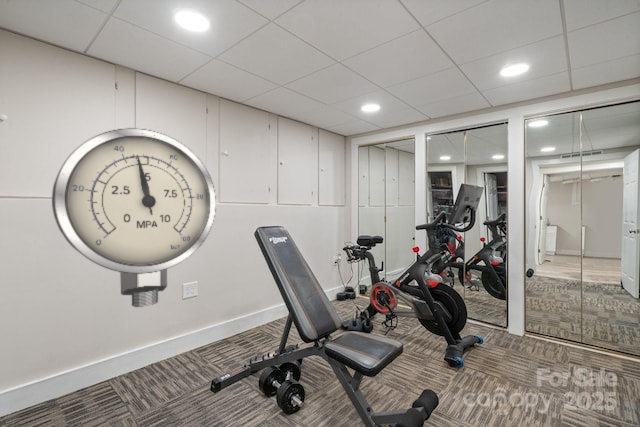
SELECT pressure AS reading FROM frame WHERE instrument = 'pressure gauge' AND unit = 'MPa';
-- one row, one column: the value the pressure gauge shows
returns 4.5 MPa
